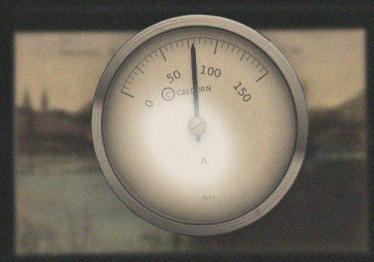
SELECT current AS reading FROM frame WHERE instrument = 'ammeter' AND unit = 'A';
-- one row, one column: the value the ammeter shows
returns 80 A
